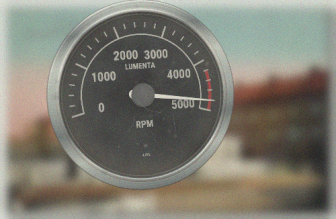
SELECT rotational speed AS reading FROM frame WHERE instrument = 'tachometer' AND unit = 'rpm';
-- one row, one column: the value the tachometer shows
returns 4800 rpm
